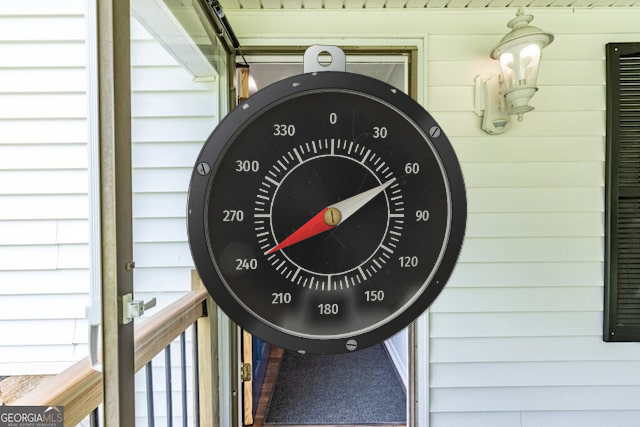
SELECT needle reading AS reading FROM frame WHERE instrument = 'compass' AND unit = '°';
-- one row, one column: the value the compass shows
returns 240 °
